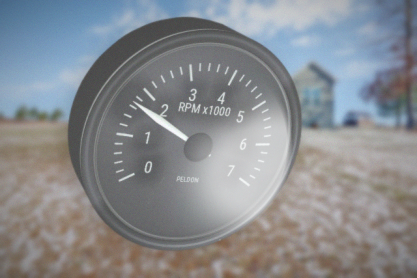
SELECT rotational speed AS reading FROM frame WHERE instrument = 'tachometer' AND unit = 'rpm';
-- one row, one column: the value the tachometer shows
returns 1700 rpm
